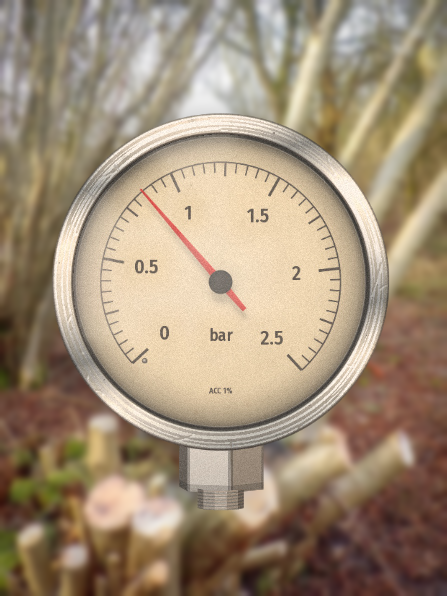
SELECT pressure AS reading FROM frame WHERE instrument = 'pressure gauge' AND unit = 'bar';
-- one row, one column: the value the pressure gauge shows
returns 0.85 bar
